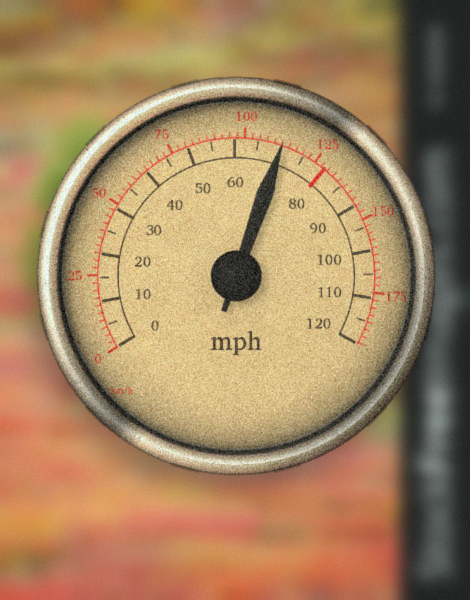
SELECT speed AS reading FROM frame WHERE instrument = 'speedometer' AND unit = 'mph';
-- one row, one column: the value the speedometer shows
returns 70 mph
